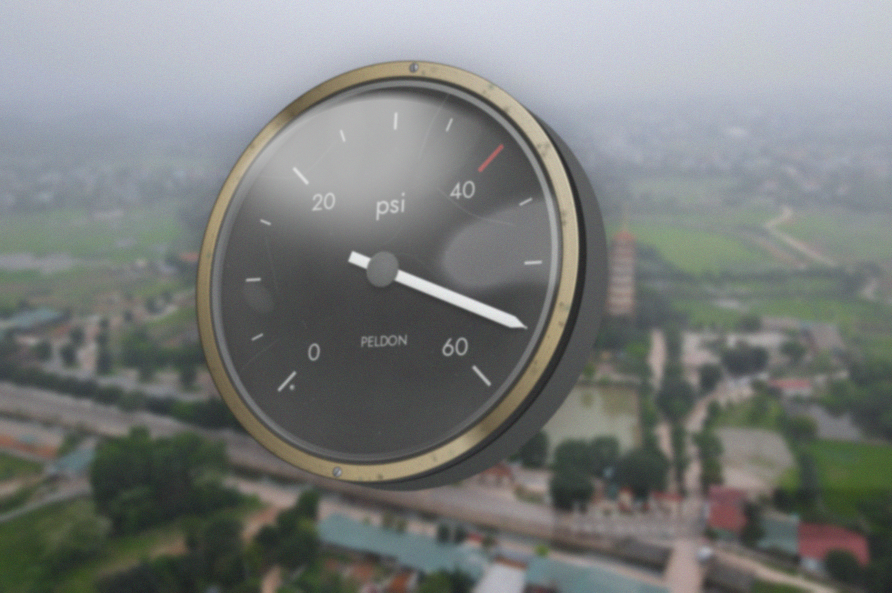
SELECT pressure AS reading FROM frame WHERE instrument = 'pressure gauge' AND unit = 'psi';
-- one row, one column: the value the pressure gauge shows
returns 55 psi
